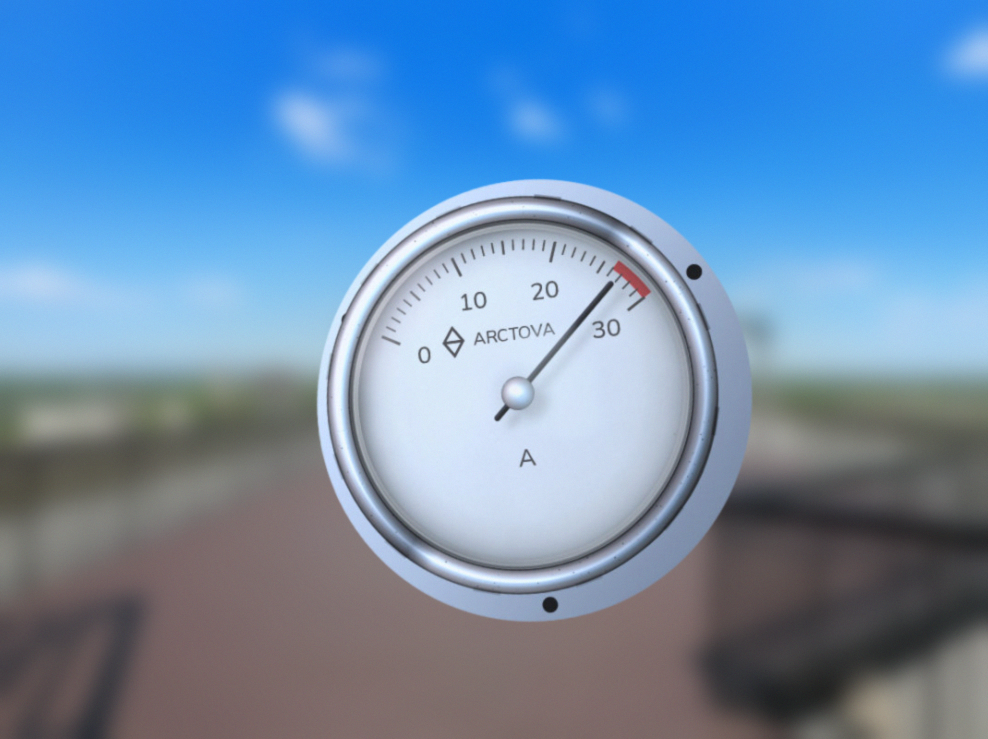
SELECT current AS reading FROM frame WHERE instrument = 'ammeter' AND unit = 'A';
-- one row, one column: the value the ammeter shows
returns 27 A
